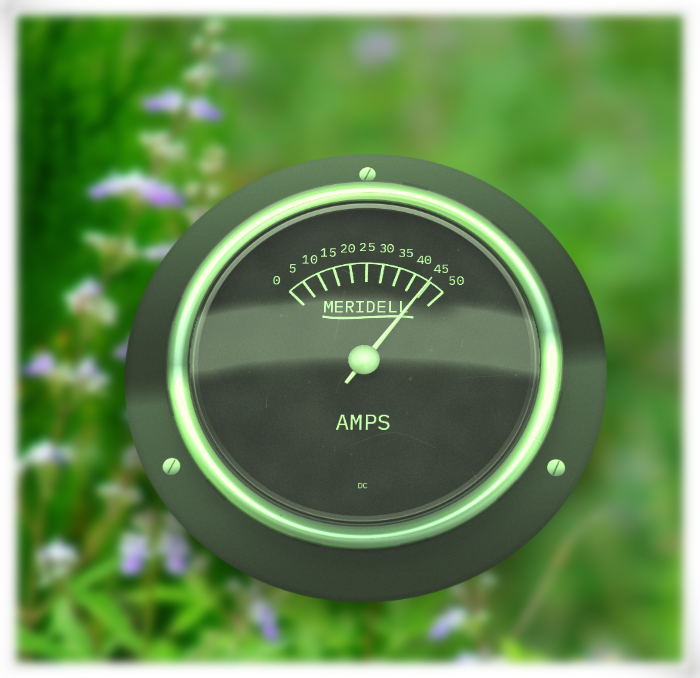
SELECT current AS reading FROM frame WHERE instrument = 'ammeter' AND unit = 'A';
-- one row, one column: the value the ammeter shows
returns 45 A
